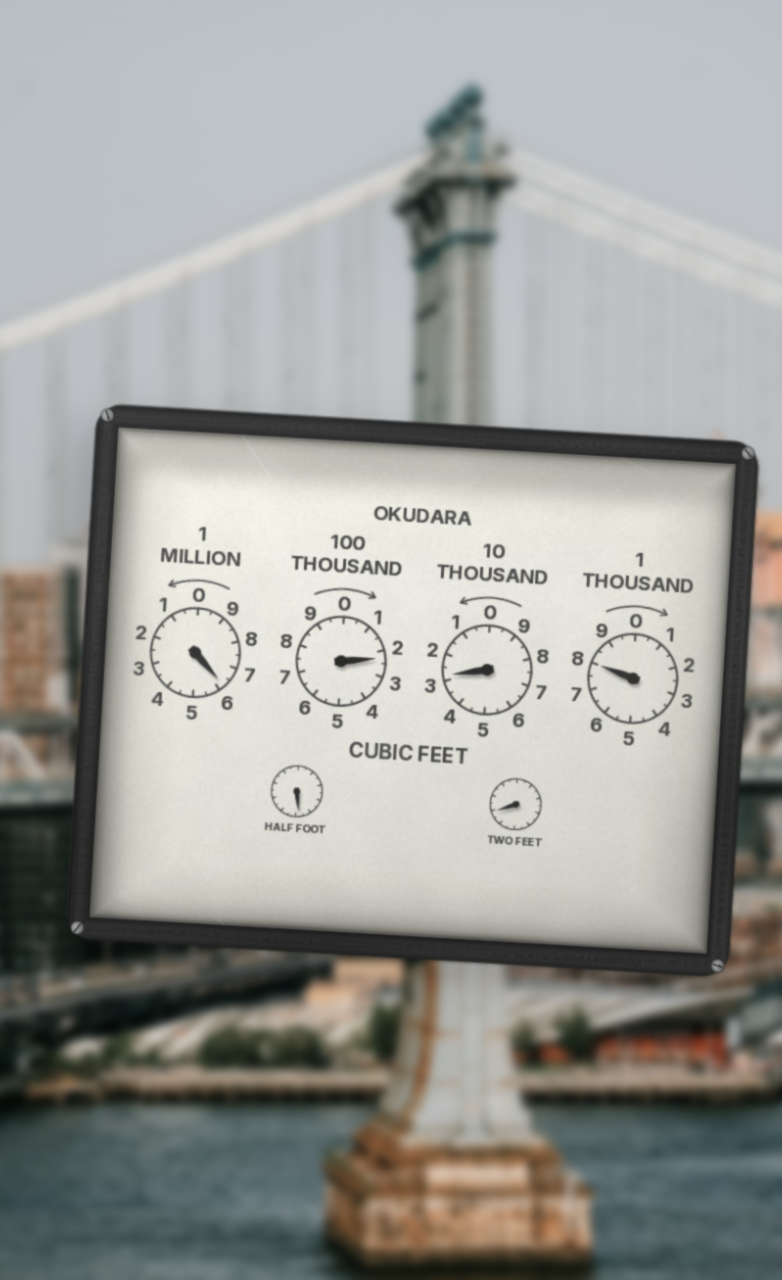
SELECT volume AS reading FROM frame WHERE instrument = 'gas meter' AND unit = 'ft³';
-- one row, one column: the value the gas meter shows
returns 622800 ft³
